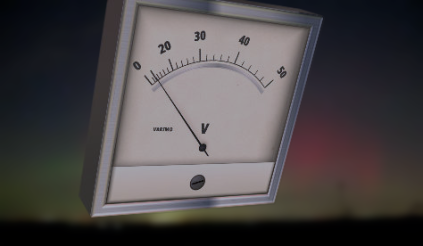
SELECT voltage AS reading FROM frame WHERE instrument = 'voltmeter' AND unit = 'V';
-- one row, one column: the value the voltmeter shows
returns 10 V
